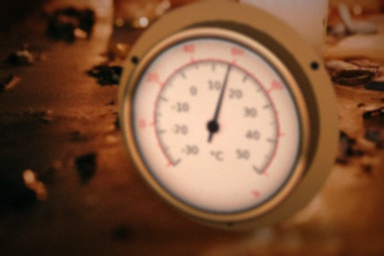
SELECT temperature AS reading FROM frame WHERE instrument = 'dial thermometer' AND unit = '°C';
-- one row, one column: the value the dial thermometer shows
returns 15 °C
